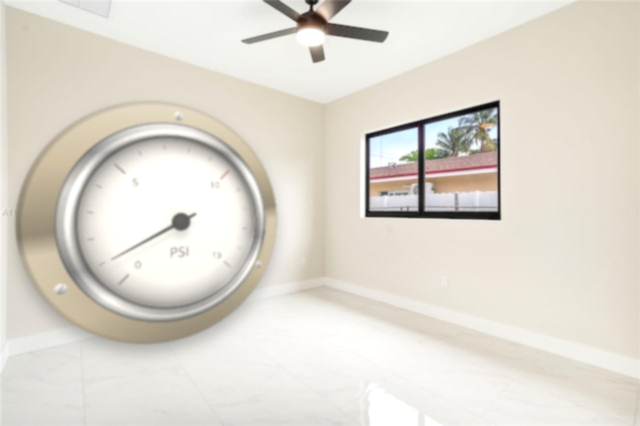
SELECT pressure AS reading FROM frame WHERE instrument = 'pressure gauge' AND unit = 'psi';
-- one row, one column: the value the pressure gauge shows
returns 1 psi
